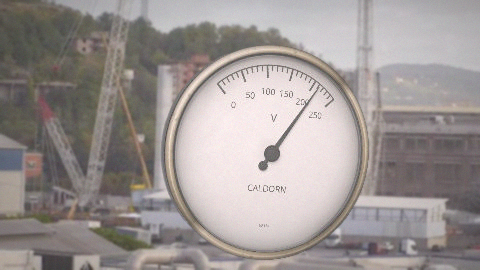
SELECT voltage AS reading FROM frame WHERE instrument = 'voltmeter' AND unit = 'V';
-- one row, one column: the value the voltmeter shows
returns 210 V
